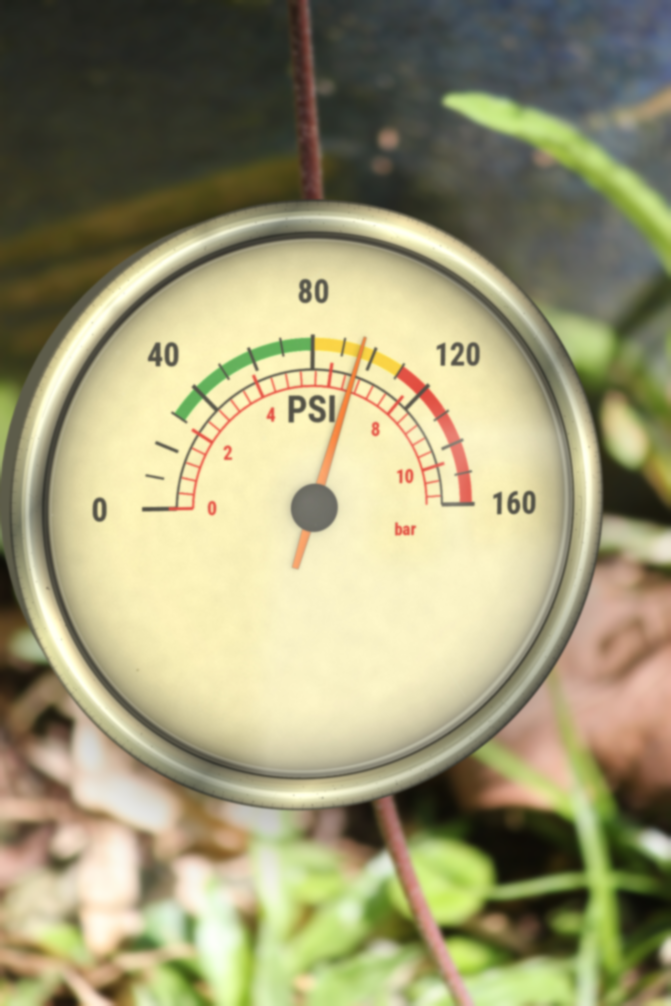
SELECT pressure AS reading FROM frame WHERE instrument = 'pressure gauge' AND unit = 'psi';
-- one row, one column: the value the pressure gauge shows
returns 95 psi
